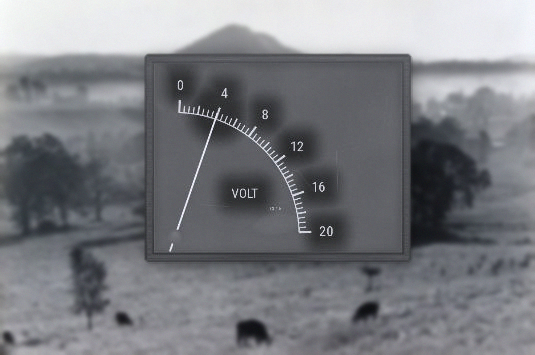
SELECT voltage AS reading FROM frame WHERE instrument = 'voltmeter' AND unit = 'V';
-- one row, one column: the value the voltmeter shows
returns 4 V
